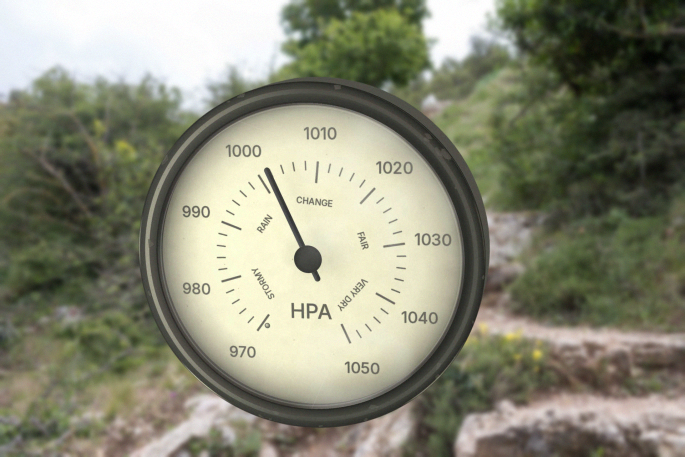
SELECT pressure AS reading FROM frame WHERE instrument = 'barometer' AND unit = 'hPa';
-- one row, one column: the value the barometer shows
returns 1002 hPa
